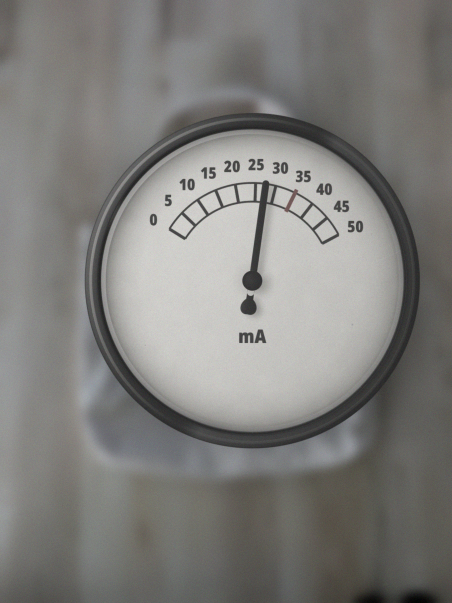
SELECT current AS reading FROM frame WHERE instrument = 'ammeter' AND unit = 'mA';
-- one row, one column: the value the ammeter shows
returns 27.5 mA
